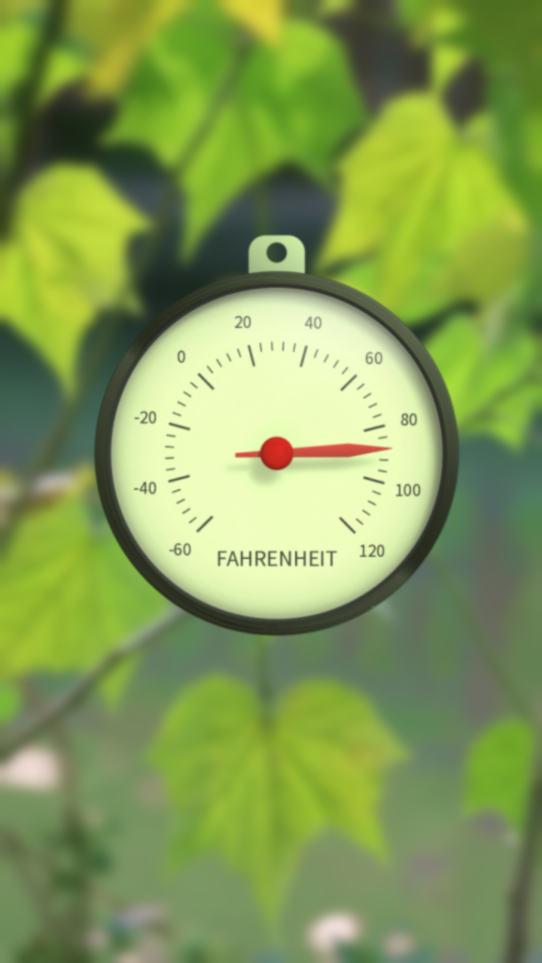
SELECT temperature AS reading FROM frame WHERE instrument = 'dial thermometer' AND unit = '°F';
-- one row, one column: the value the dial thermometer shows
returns 88 °F
